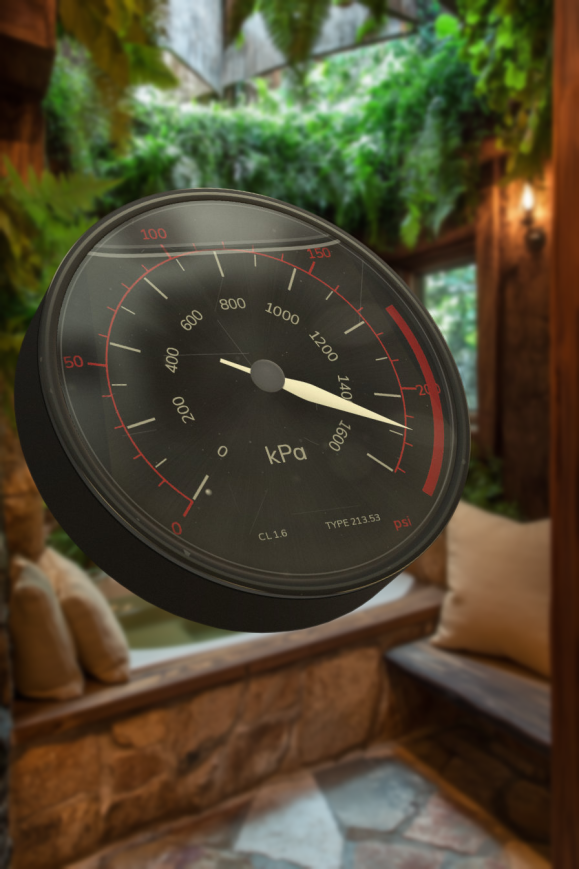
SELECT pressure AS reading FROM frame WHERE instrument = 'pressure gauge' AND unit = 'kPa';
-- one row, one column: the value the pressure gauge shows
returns 1500 kPa
